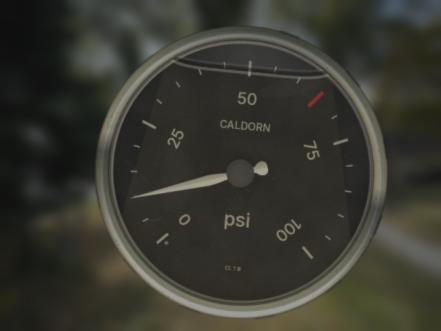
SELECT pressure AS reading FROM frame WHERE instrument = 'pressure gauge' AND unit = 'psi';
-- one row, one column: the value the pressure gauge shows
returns 10 psi
